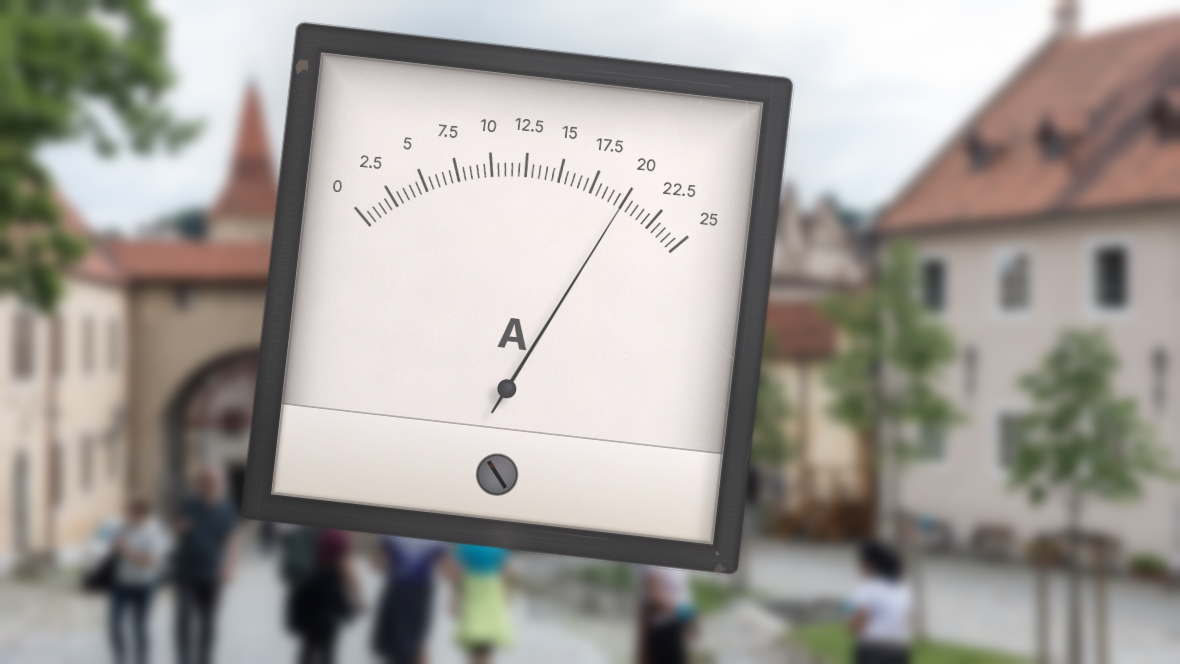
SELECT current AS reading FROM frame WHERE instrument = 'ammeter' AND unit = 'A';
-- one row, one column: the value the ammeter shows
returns 20 A
